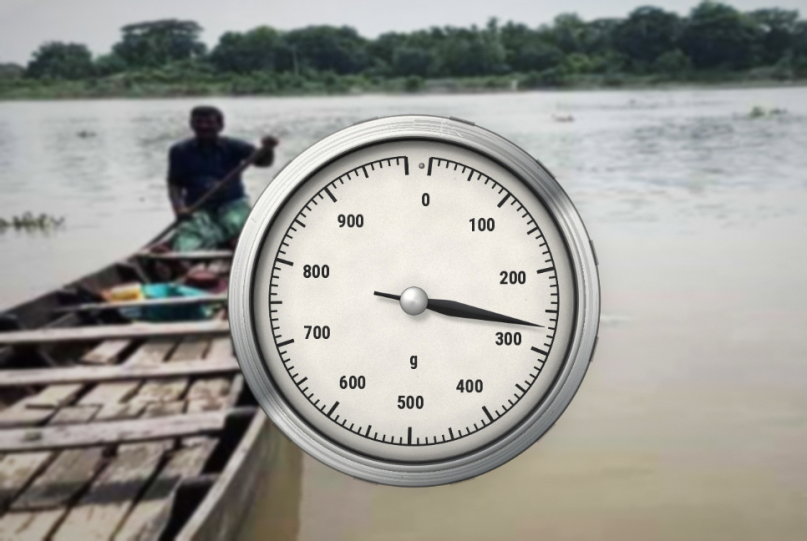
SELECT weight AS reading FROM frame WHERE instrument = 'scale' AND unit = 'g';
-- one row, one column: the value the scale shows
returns 270 g
